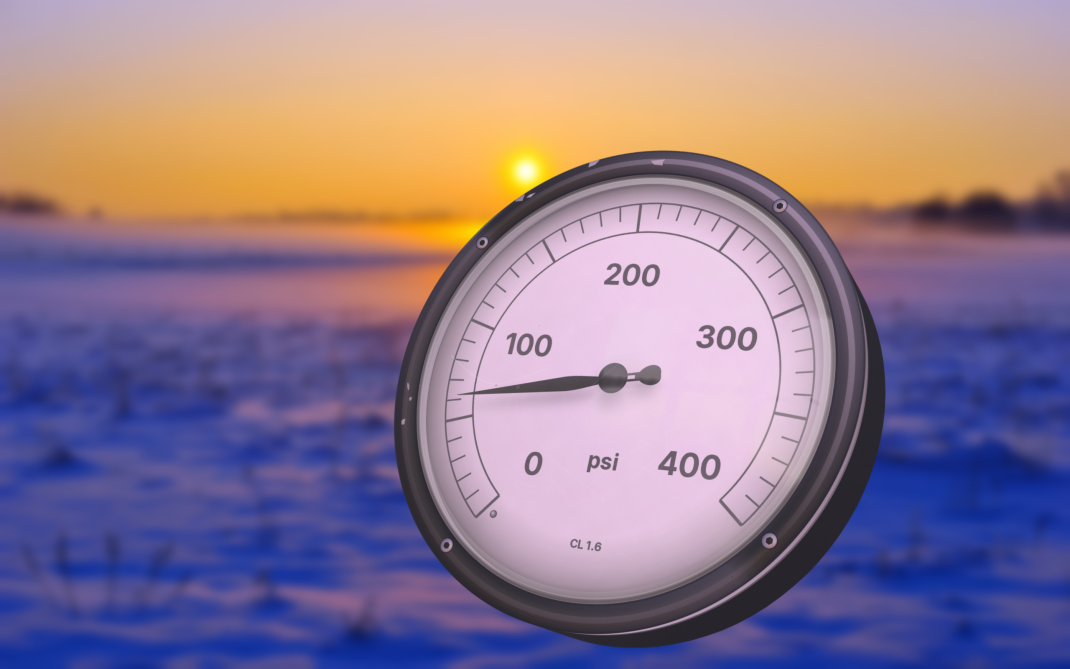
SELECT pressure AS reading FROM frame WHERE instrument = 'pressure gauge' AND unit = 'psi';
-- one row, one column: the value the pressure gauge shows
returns 60 psi
